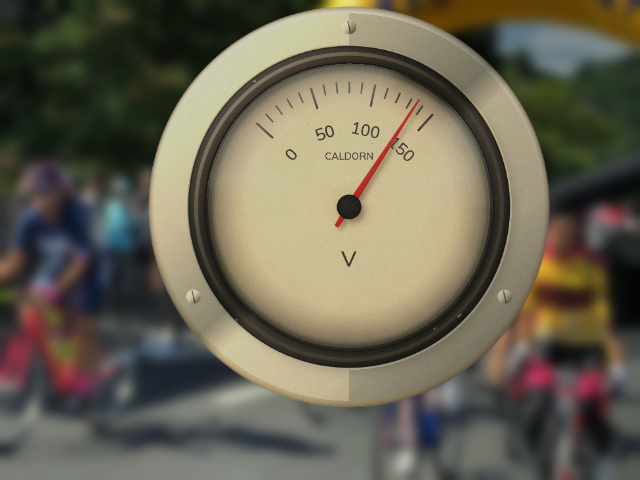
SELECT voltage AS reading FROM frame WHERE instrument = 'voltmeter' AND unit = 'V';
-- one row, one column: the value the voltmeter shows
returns 135 V
